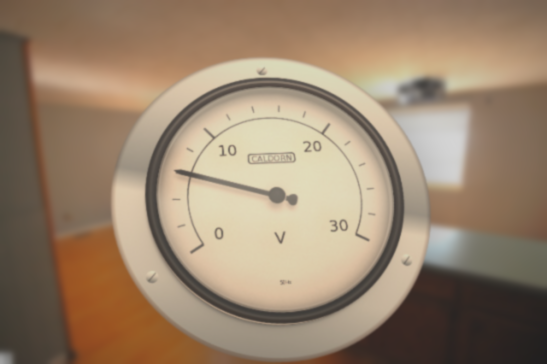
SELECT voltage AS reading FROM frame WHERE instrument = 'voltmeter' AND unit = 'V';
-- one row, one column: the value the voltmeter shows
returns 6 V
